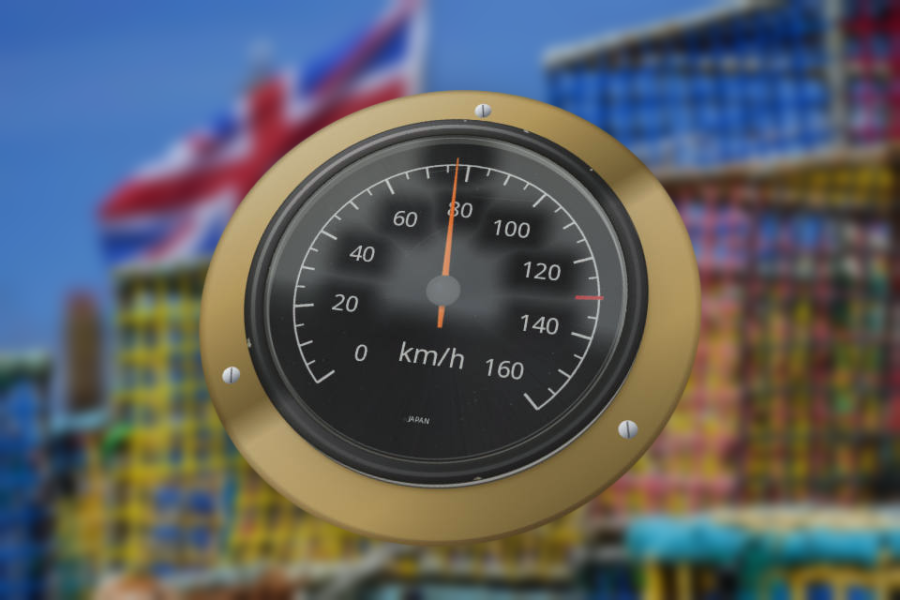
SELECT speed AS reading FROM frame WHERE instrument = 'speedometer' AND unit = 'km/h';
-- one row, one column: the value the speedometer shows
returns 77.5 km/h
